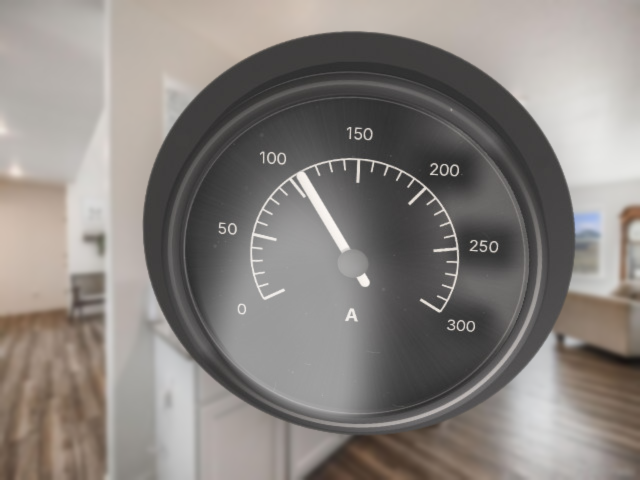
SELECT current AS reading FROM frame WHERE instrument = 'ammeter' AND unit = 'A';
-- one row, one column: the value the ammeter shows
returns 110 A
